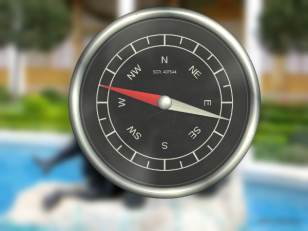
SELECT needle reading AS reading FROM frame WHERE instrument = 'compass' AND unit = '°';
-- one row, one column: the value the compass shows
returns 285 °
